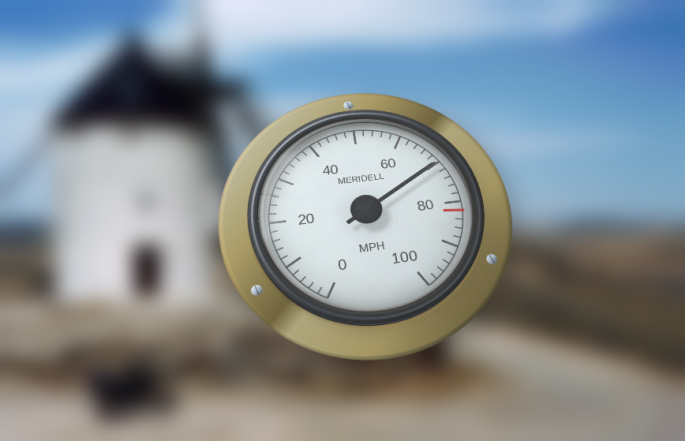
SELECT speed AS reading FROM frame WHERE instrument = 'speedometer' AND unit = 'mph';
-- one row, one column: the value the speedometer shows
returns 70 mph
